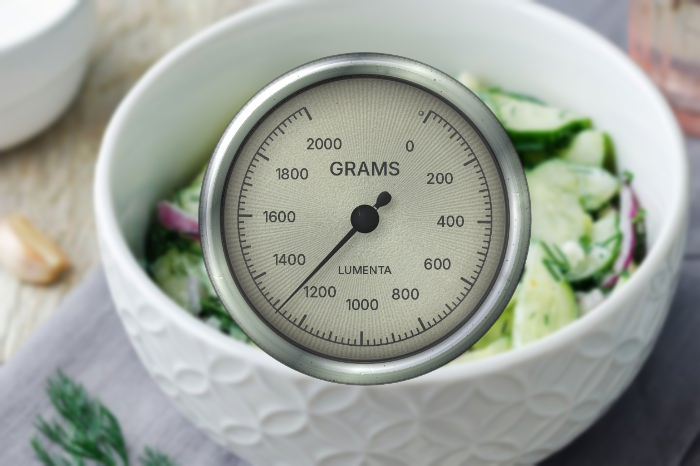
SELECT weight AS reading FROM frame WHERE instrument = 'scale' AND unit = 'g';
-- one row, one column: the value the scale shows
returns 1280 g
